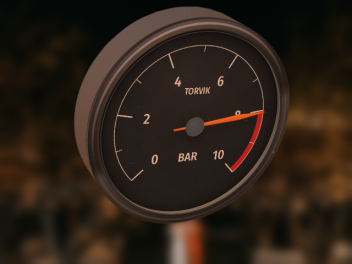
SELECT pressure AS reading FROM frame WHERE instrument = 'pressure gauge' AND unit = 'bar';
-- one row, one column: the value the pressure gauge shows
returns 8 bar
